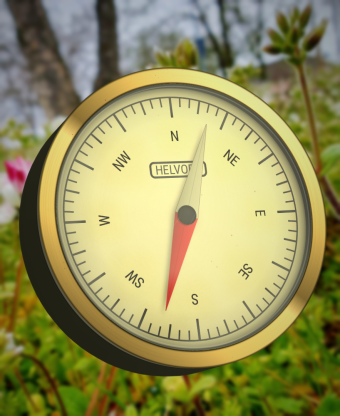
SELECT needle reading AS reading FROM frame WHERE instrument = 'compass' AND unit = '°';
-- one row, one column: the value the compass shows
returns 200 °
